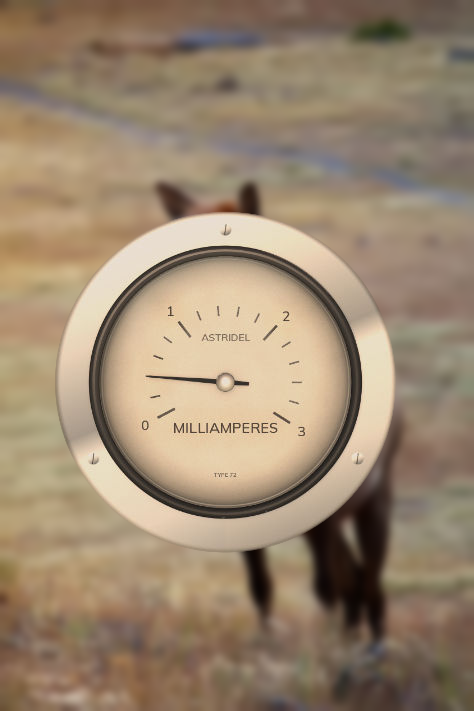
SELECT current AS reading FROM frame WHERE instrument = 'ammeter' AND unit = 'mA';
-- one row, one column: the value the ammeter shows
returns 0.4 mA
